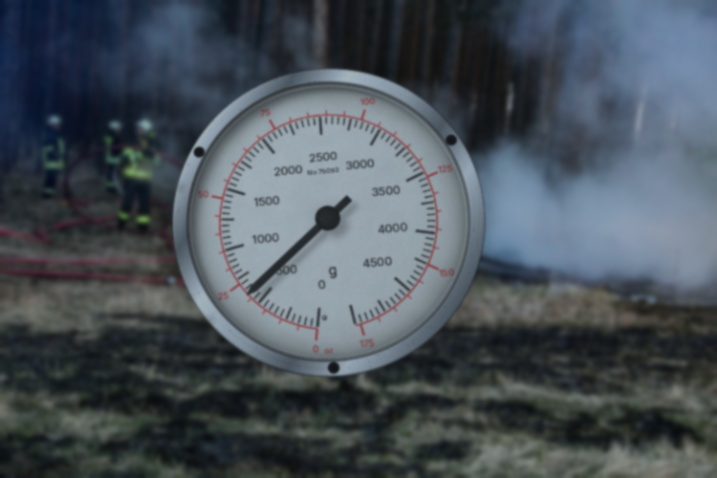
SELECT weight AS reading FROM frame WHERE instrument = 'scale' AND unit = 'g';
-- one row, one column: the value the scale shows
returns 600 g
